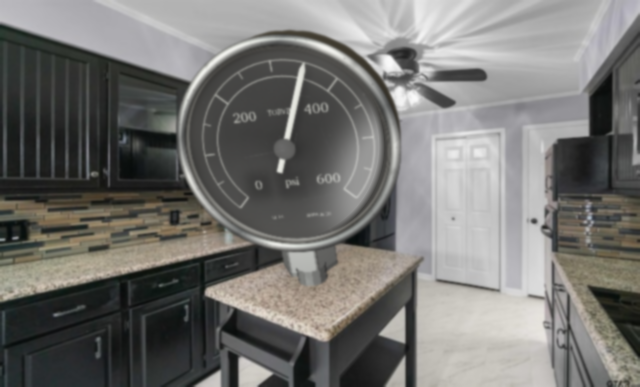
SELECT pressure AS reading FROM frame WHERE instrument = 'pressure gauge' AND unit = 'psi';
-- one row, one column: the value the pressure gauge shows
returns 350 psi
